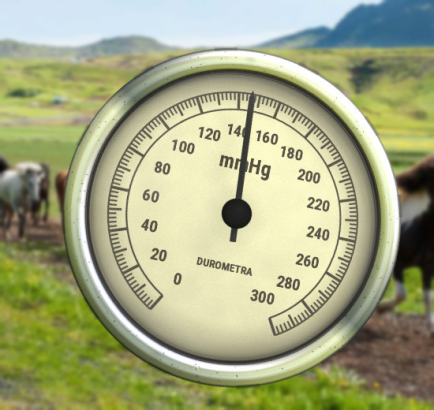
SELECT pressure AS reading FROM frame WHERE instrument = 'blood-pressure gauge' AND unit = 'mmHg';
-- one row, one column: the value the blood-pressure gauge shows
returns 146 mmHg
